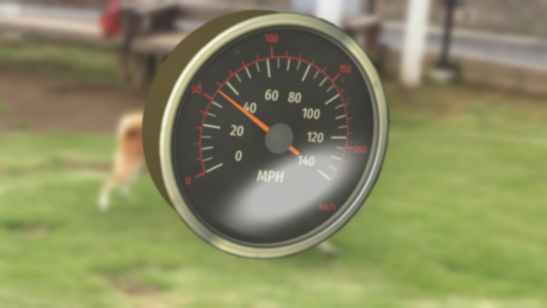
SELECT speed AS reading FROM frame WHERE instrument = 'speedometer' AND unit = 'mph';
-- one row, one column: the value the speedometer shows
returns 35 mph
